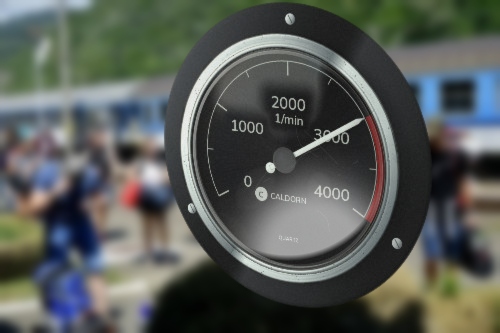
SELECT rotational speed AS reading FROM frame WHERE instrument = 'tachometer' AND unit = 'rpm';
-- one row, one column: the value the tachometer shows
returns 3000 rpm
